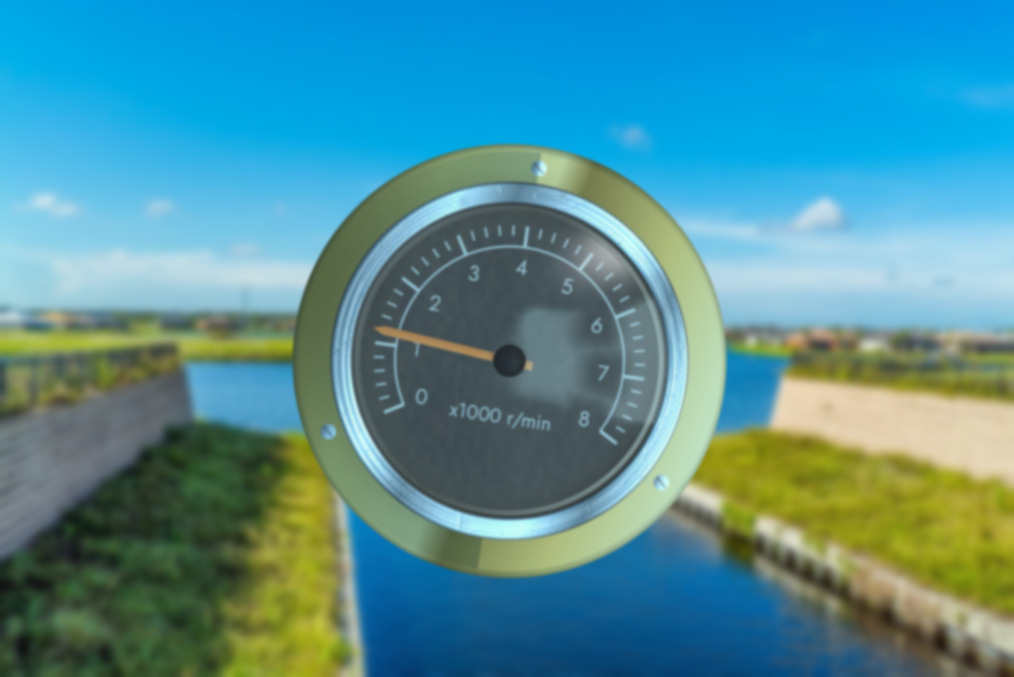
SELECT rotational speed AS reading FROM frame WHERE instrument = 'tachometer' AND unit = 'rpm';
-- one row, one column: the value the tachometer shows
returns 1200 rpm
